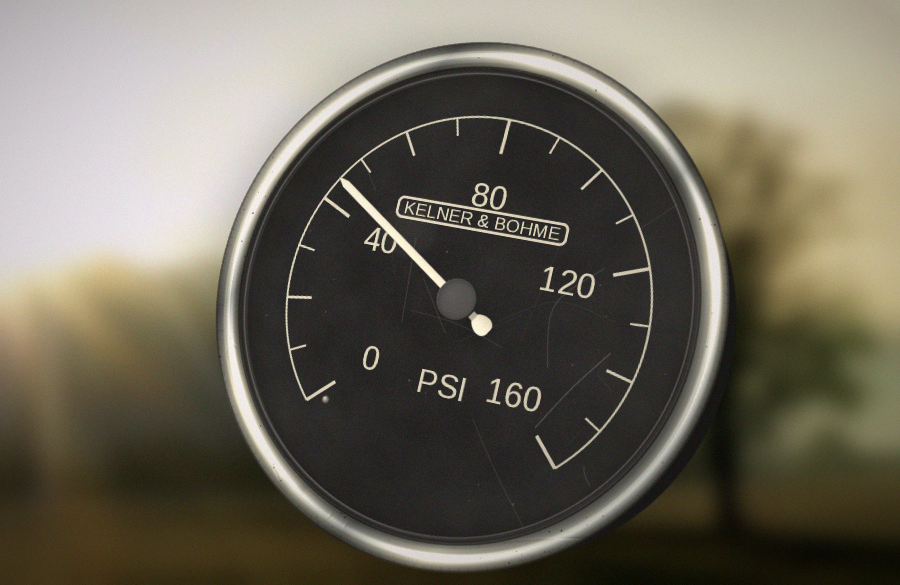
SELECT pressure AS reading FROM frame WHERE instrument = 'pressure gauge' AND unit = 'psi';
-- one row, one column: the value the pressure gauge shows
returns 45 psi
